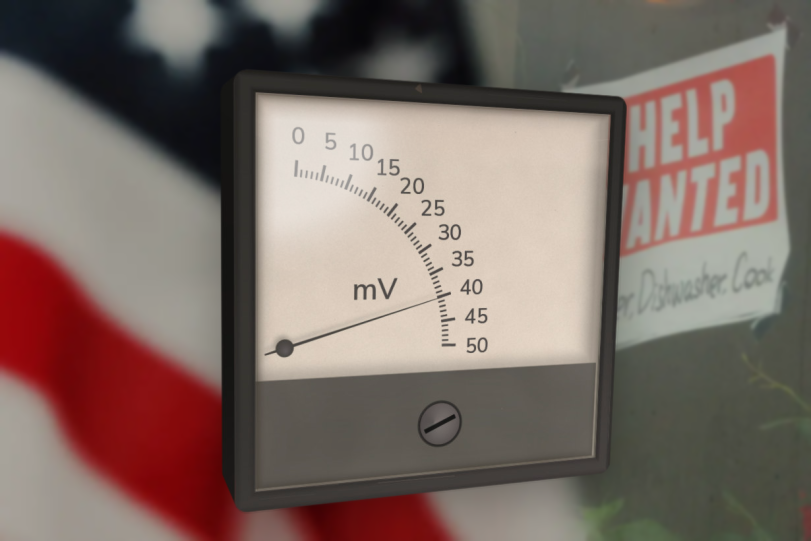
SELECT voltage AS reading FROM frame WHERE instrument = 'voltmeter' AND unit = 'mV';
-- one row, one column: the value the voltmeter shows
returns 40 mV
